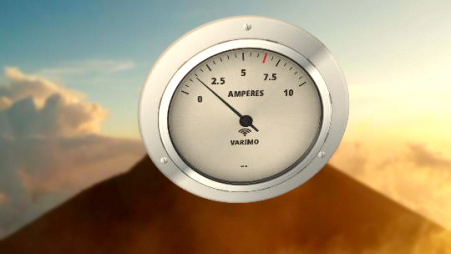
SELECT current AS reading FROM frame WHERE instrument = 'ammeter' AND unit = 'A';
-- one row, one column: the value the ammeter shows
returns 1.5 A
